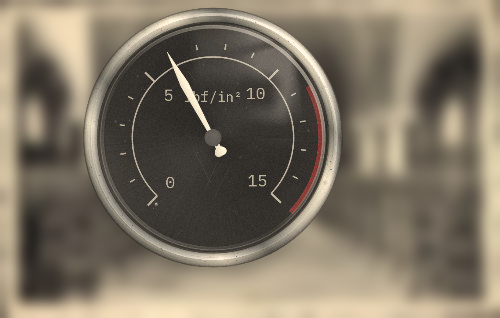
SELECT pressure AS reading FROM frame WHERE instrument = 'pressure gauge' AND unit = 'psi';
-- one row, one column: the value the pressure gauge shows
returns 6 psi
